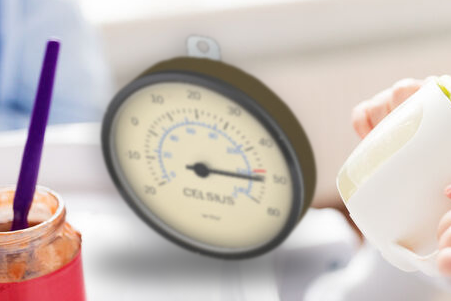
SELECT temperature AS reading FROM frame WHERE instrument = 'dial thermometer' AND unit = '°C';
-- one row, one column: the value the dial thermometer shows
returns 50 °C
